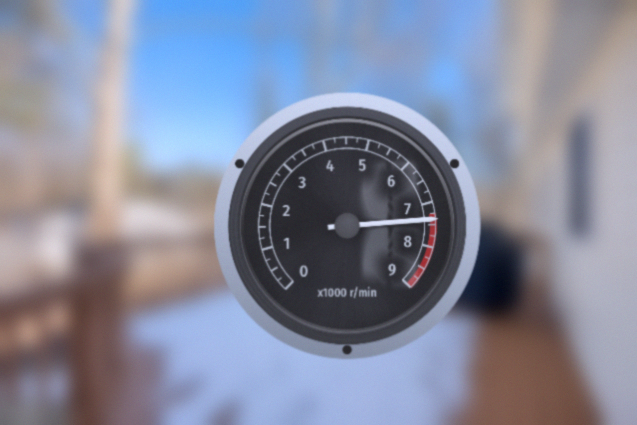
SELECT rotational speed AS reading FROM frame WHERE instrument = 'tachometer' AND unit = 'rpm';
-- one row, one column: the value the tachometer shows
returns 7375 rpm
